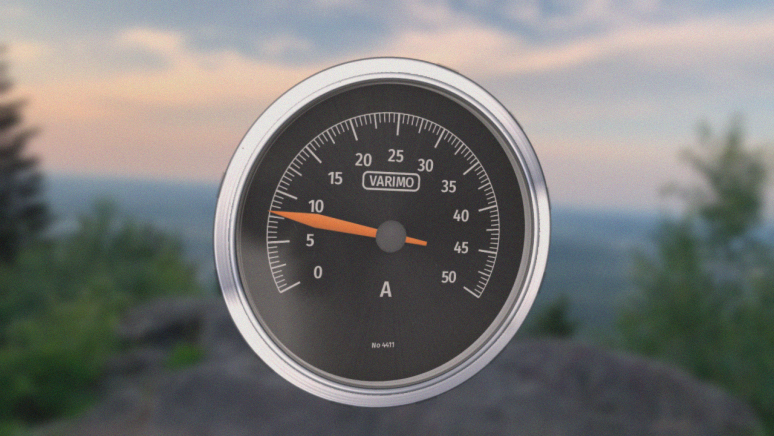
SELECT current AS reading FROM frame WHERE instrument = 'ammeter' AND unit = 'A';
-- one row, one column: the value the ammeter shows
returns 8 A
